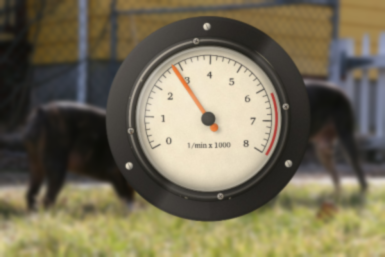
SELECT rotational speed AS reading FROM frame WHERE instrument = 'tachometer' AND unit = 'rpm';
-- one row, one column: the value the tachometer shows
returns 2800 rpm
